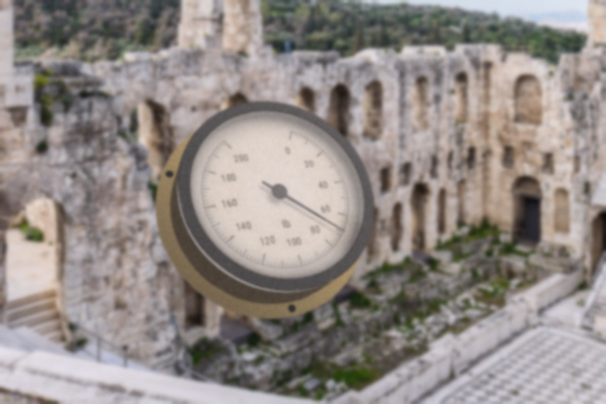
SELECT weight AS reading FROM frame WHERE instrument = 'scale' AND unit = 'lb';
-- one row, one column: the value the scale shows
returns 70 lb
